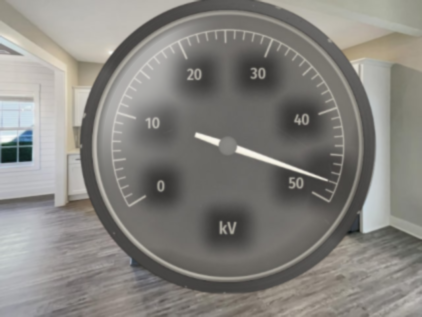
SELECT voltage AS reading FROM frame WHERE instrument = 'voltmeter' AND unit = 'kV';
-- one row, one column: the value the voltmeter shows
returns 48 kV
